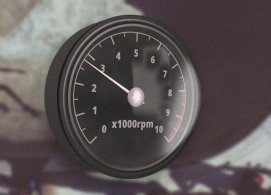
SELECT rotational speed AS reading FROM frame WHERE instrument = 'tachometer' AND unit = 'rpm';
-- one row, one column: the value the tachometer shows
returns 2750 rpm
